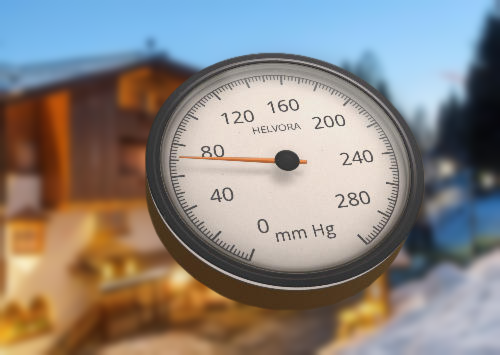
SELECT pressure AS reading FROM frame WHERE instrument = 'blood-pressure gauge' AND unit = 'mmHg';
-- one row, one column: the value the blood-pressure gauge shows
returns 70 mmHg
